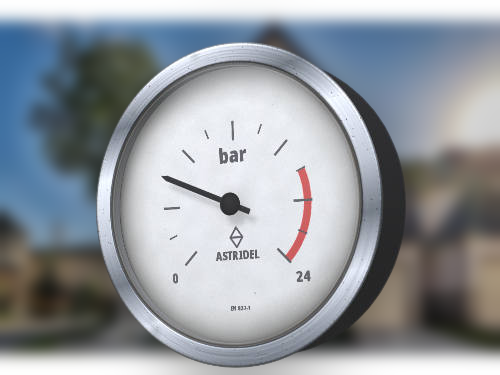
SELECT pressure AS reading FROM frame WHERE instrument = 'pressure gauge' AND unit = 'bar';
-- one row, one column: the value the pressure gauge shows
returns 6 bar
